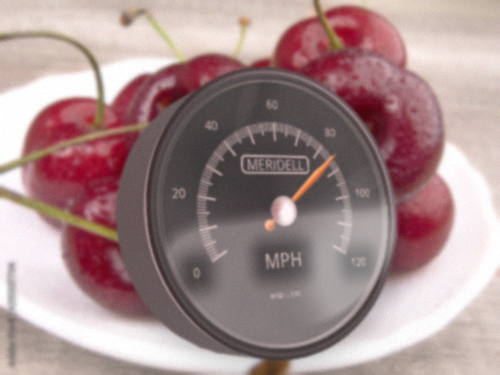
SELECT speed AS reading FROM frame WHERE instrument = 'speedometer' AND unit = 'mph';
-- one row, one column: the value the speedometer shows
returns 85 mph
